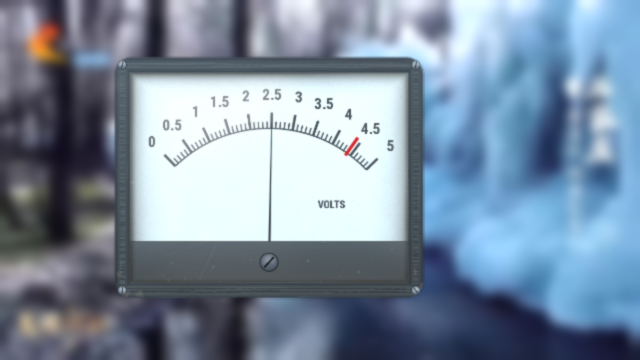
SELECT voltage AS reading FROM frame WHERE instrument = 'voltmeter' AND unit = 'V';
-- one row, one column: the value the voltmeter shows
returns 2.5 V
